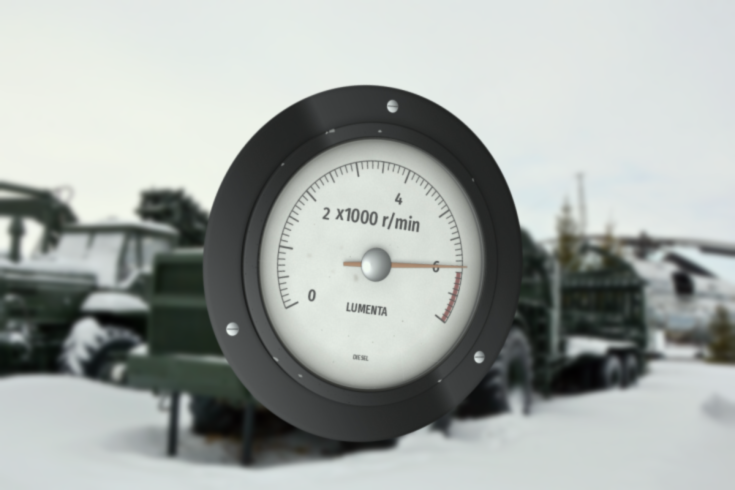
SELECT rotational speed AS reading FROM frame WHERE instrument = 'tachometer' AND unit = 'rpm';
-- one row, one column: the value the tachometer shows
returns 6000 rpm
